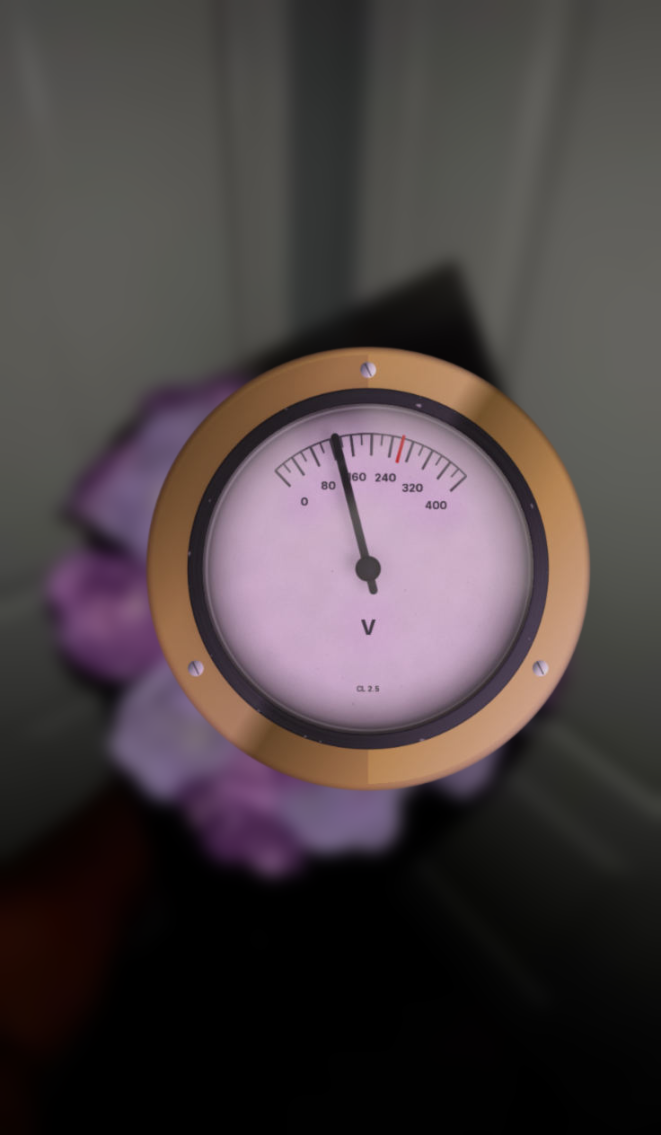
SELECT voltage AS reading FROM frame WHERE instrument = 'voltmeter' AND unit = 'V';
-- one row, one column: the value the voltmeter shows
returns 130 V
